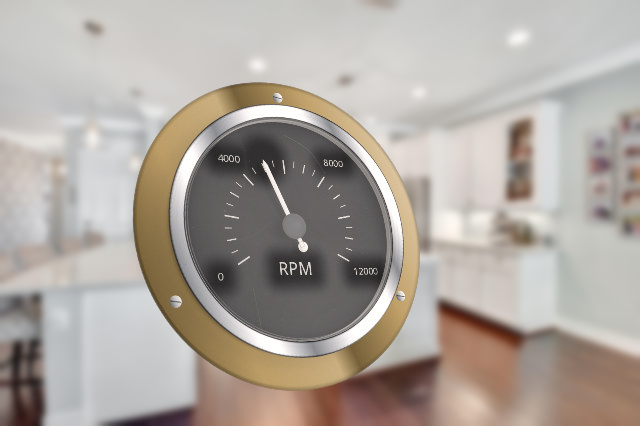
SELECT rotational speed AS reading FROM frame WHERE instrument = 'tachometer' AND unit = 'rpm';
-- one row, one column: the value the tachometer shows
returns 5000 rpm
